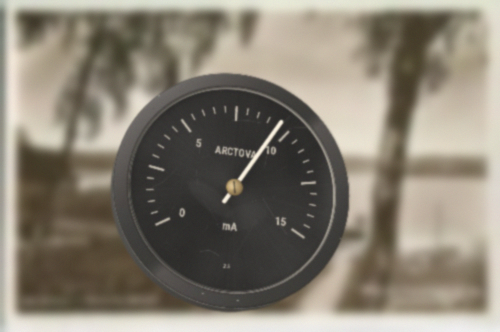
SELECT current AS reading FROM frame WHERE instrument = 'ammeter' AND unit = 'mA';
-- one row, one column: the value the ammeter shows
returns 9.5 mA
